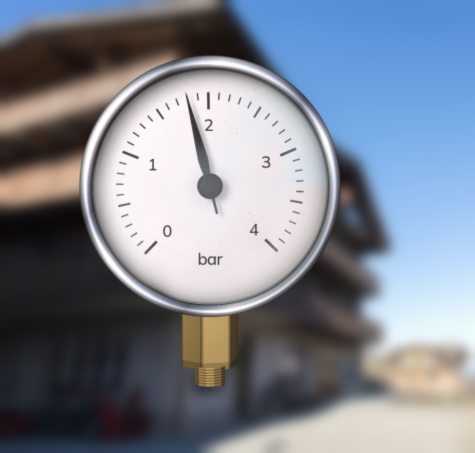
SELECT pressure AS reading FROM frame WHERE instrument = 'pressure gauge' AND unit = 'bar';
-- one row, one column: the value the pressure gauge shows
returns 1.8 bar
